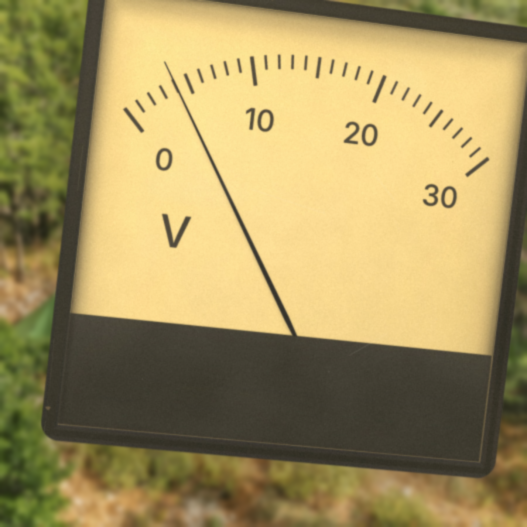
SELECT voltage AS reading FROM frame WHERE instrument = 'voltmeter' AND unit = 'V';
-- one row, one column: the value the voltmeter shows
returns 4 V
